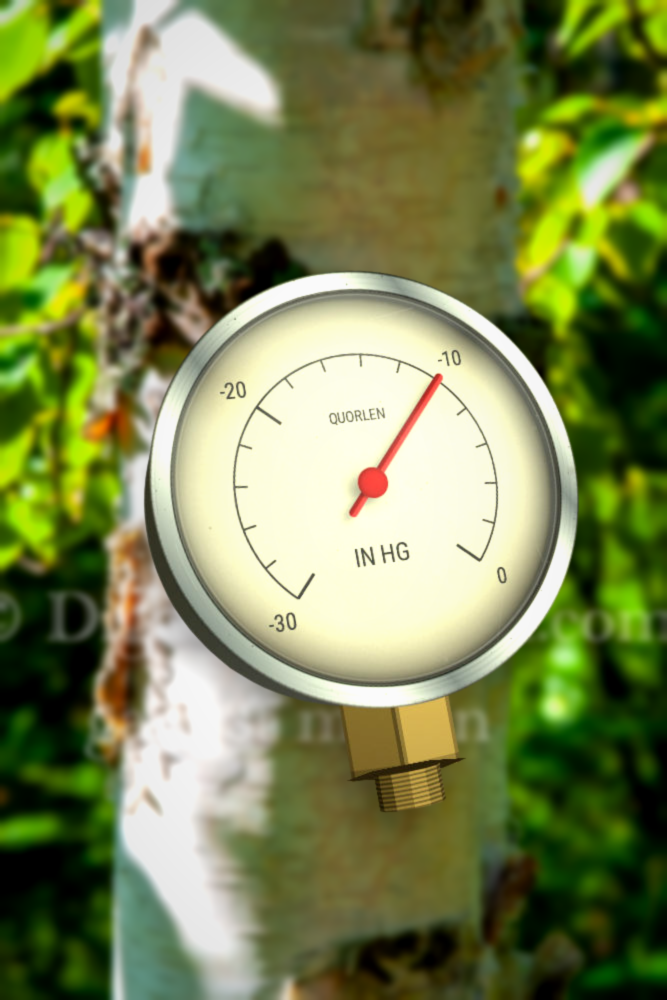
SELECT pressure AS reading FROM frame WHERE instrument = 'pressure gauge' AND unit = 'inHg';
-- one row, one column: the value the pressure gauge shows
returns -10 inHg
